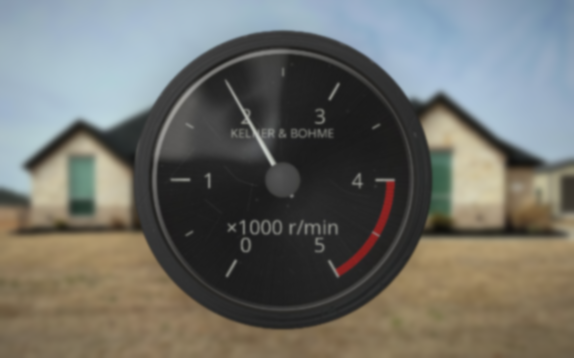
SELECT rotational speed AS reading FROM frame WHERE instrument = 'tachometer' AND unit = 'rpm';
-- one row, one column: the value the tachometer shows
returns 2000 rpm
